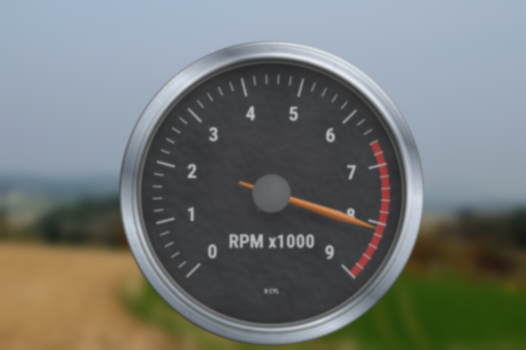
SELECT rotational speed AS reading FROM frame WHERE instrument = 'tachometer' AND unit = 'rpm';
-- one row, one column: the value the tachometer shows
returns 8100 rpm
